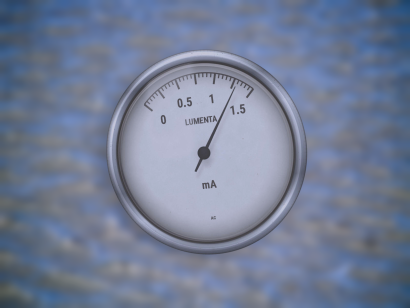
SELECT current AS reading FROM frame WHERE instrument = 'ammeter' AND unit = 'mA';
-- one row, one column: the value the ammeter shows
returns 1.3 mA
